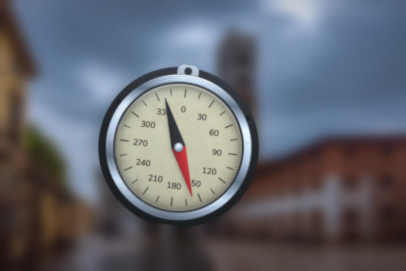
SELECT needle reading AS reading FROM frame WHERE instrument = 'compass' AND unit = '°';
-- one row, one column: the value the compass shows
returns 157.5 °
